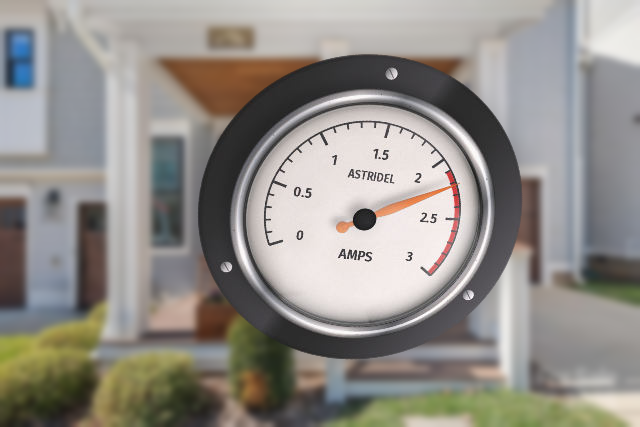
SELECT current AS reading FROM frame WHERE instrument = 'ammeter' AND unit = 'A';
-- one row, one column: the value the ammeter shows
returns 2.2 A
